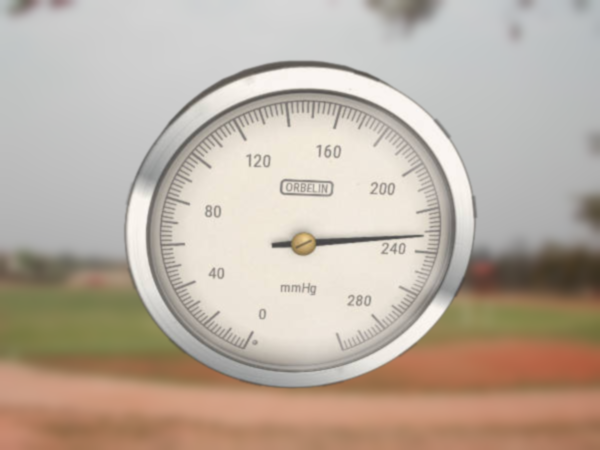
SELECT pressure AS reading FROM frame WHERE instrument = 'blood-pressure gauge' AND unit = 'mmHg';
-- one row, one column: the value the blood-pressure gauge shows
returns 230 mmHg
